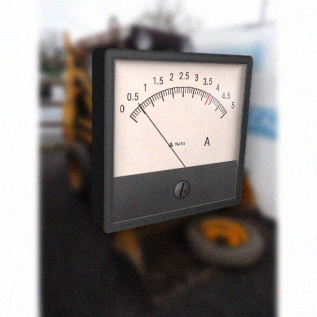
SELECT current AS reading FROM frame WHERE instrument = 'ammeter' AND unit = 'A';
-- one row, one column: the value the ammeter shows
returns 0.5 A
